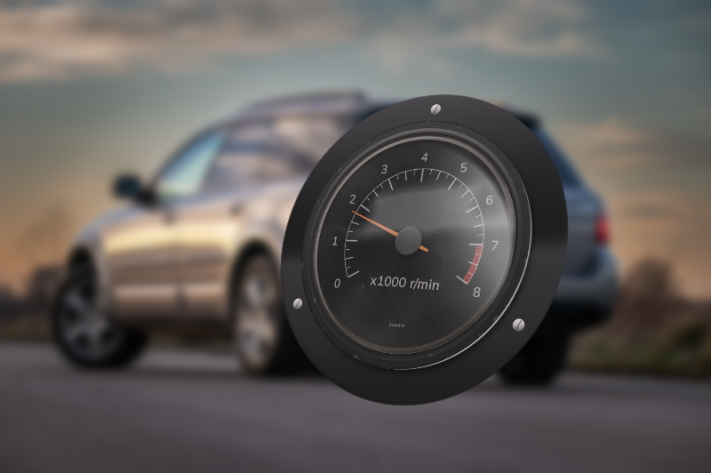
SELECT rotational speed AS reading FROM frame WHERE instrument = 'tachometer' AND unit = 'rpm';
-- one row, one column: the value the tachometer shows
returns 1750 rpm
